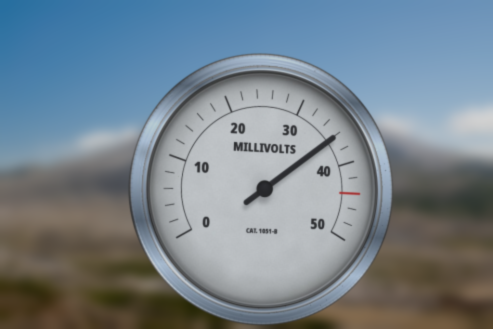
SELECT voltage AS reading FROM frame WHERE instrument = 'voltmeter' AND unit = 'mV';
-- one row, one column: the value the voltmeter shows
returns 36 mV
